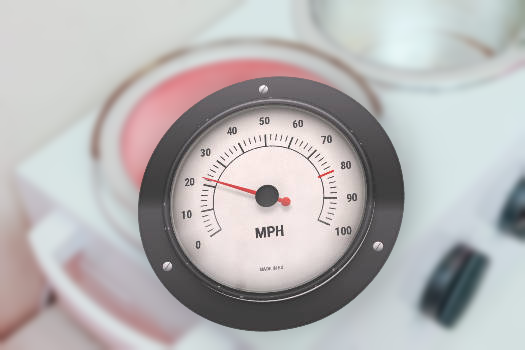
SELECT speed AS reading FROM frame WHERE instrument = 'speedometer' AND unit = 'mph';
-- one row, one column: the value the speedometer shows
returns 22 mph
